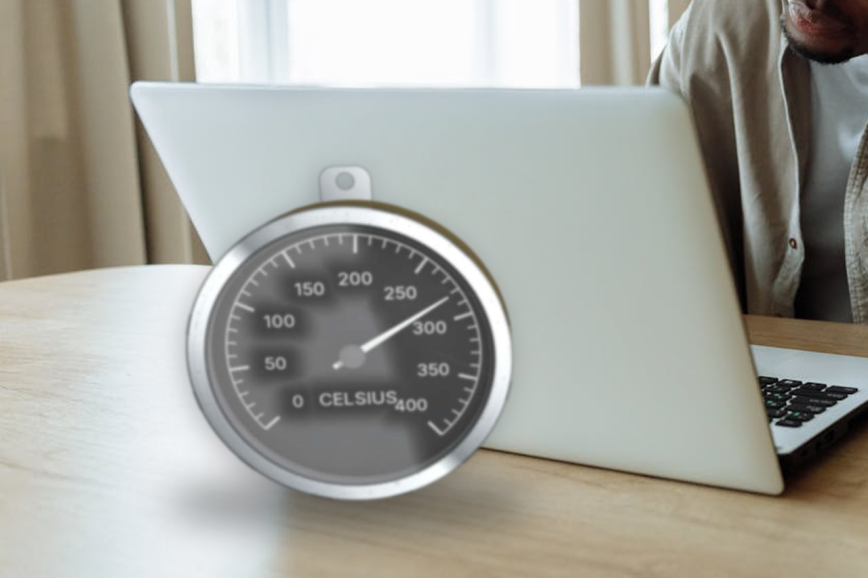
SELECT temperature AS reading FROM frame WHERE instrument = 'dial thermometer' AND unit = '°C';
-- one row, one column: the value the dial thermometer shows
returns 280 °C
